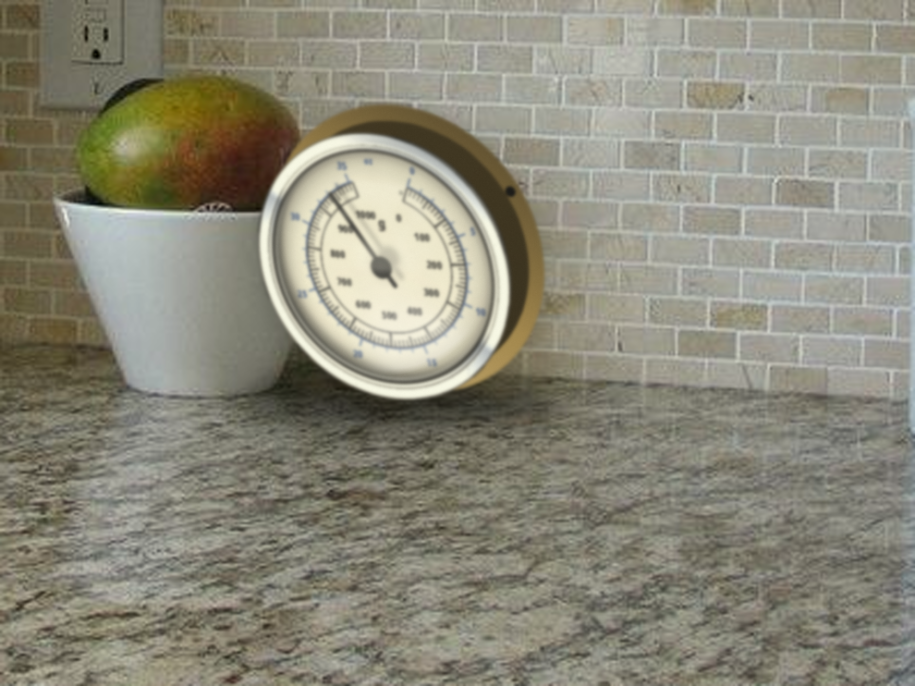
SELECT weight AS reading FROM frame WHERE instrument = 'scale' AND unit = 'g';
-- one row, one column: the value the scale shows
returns 950 g
